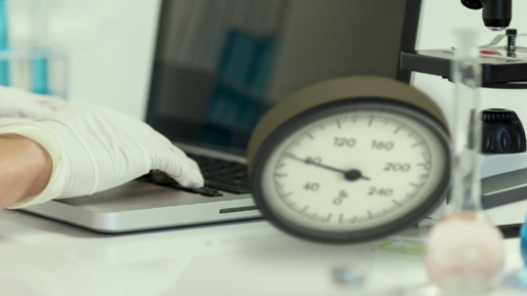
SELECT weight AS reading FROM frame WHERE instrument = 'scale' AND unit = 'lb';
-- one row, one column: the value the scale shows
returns 80 lb
